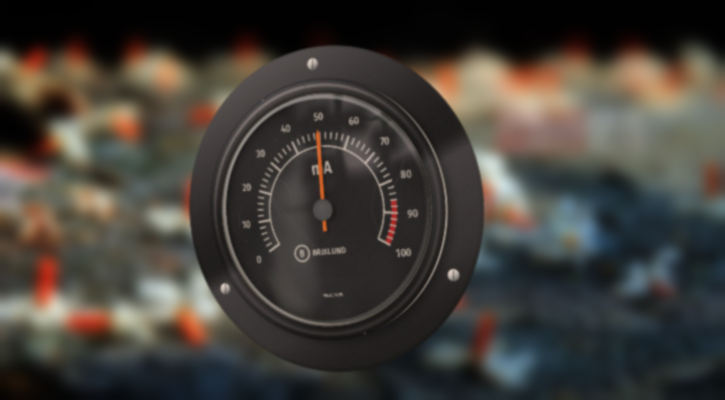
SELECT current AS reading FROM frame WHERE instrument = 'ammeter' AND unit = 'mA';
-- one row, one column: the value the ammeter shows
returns 50 mA
